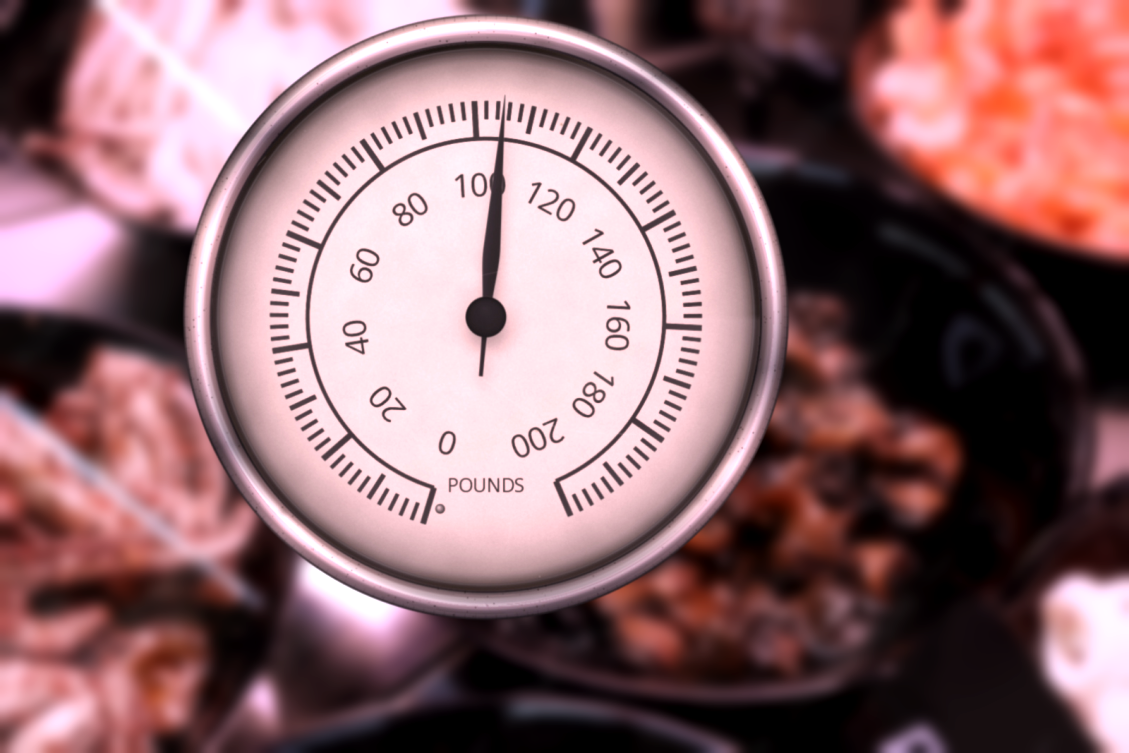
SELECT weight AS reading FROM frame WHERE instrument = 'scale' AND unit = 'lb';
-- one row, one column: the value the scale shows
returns 105 lb
